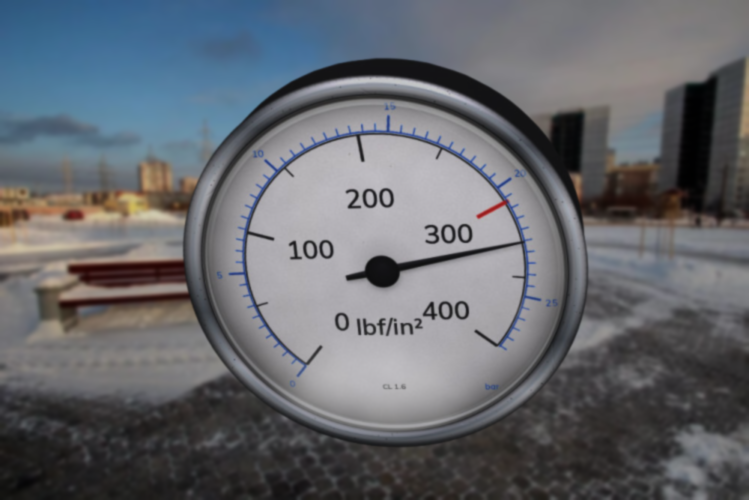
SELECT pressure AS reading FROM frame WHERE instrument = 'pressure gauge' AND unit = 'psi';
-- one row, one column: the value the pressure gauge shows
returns 325 psi
